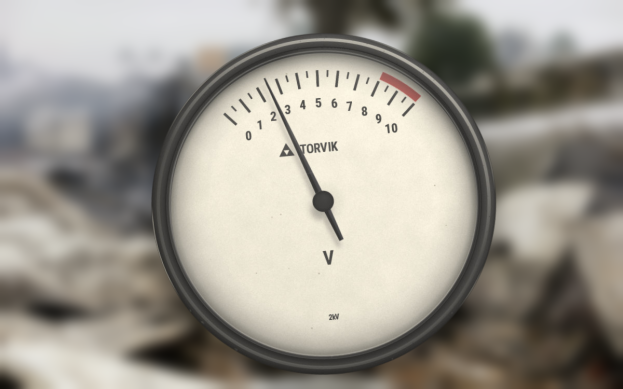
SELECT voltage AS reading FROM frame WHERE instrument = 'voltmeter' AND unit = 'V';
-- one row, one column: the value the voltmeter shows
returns 2.5 V
